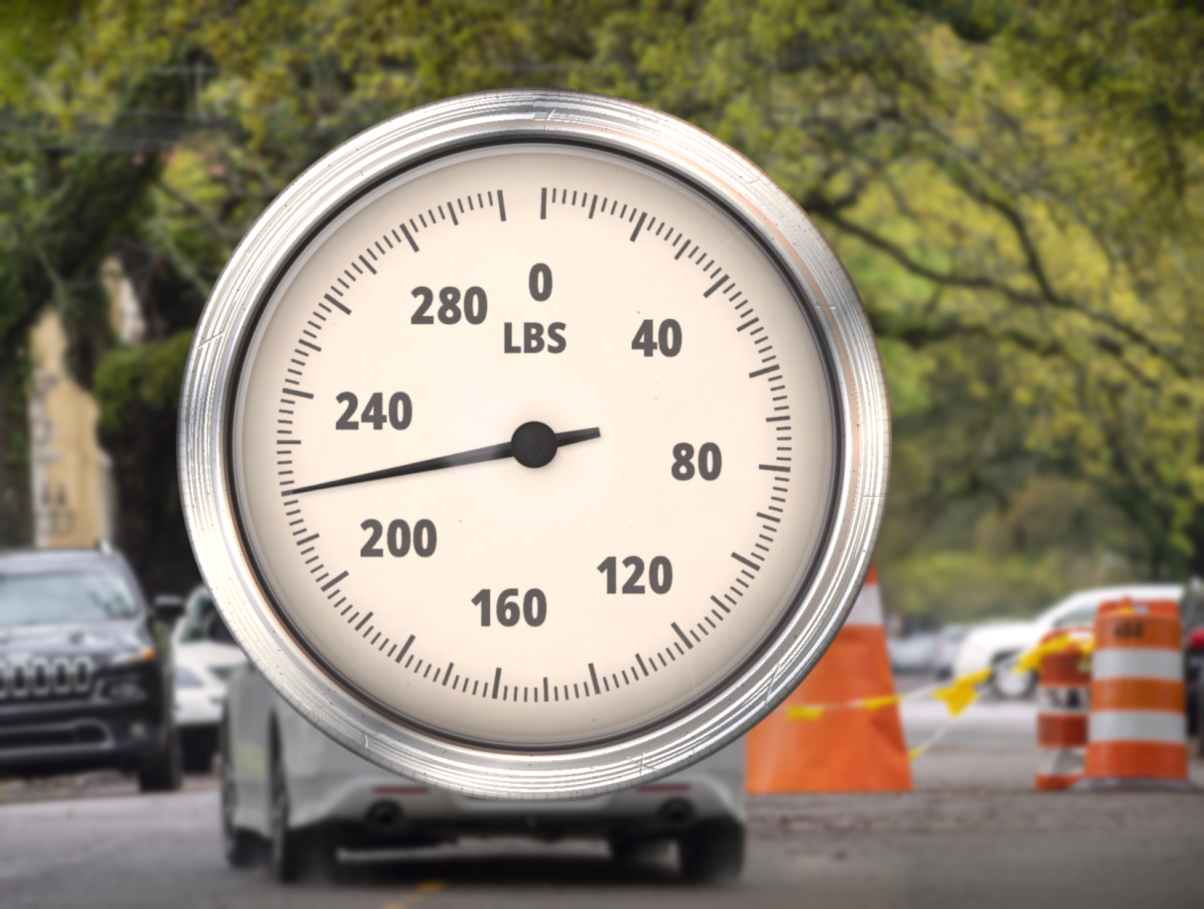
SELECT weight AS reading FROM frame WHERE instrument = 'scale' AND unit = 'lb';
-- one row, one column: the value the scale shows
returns 220 lb
